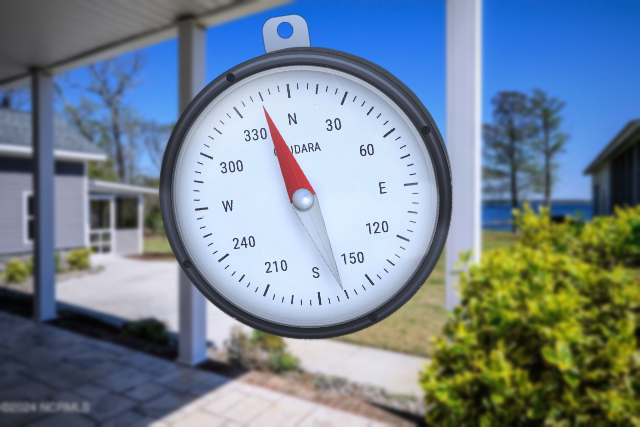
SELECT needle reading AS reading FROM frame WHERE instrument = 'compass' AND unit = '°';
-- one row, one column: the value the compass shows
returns 345 °
